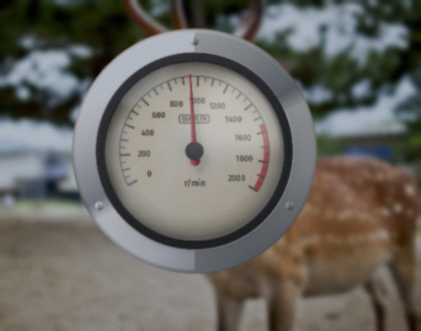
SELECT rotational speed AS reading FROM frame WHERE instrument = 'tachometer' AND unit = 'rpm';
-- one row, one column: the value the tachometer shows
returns 950 rpm
